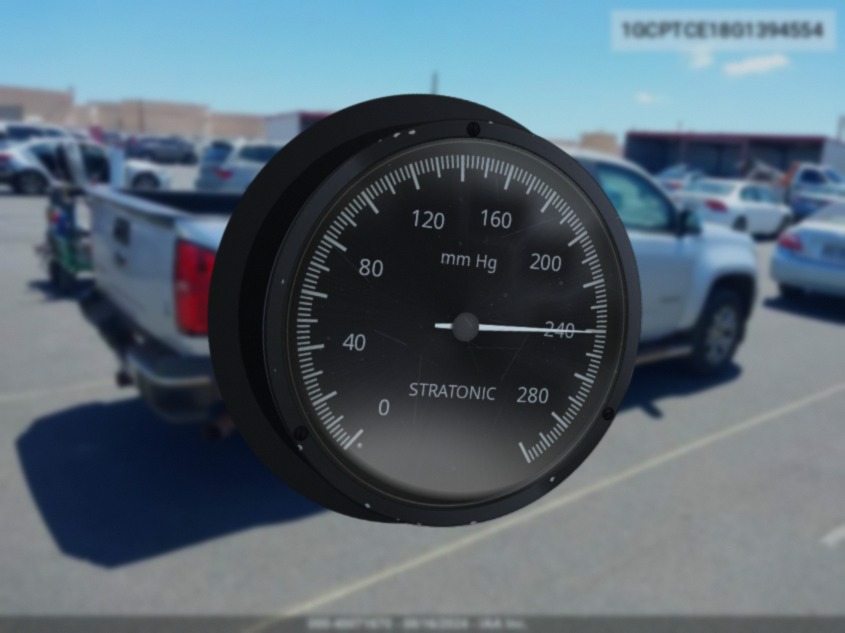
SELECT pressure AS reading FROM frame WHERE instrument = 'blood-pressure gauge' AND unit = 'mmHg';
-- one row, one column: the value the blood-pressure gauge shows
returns 240 mmHg
